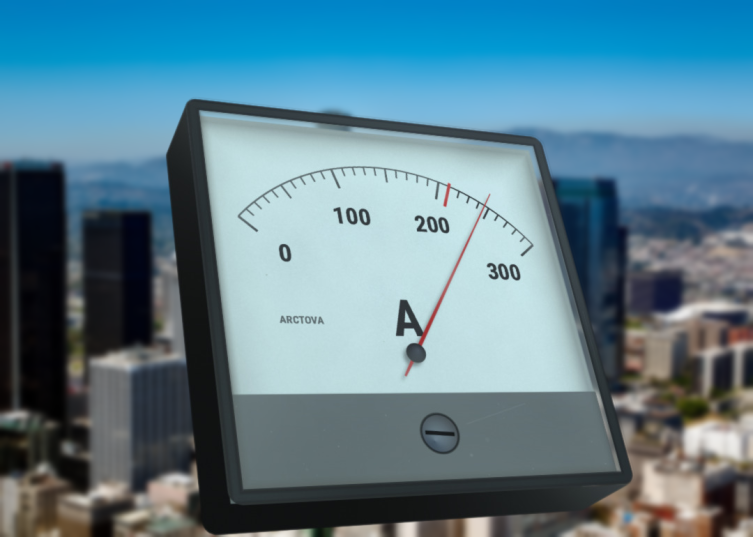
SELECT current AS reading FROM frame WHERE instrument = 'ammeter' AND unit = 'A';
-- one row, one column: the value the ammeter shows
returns 245 A
